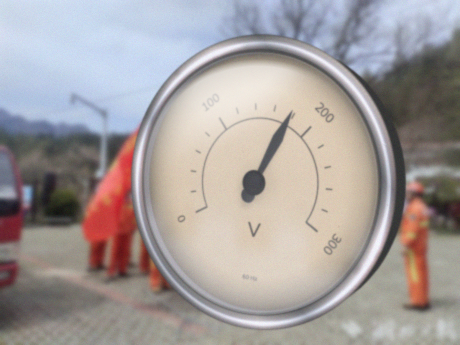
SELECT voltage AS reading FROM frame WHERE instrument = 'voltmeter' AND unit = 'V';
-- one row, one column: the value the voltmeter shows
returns 180 V
